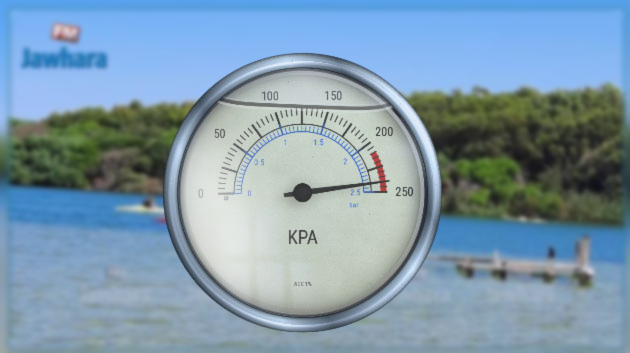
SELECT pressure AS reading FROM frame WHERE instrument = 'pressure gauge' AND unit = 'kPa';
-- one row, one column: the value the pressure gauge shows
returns 240 kPa
